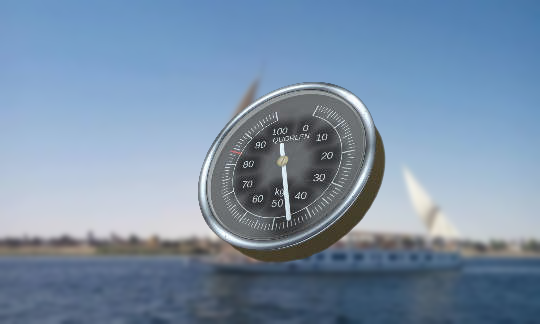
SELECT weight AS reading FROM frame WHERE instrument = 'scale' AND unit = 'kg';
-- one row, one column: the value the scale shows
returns 45 kg
